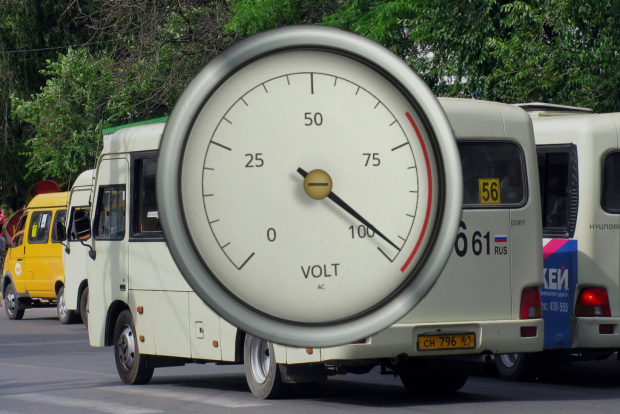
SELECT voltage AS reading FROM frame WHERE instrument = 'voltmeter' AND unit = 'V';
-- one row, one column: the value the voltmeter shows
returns 97.5 V
